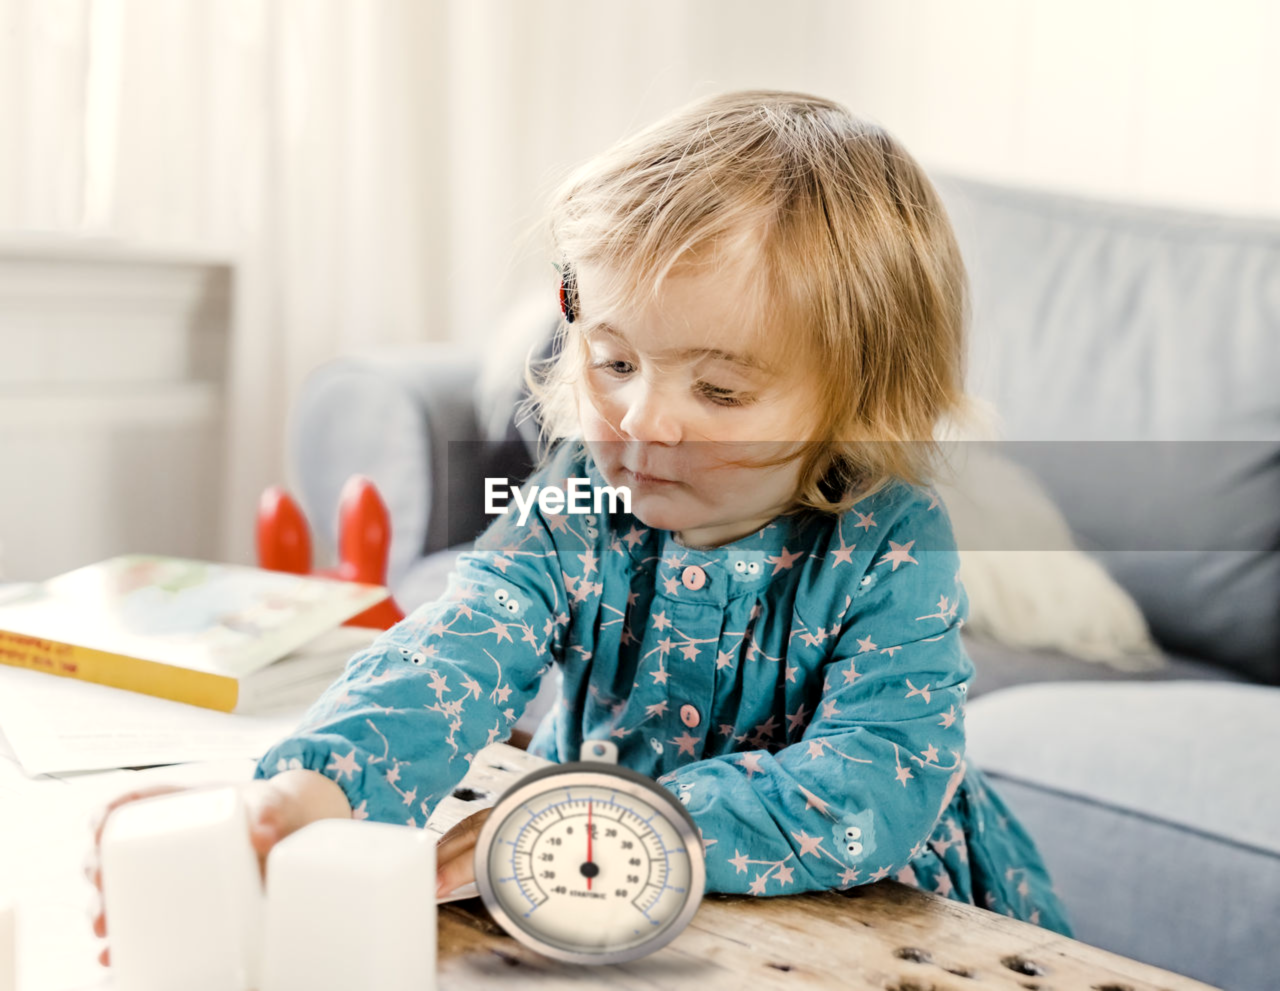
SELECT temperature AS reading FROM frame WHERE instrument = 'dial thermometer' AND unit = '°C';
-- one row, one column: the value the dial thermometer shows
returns 10 °C
